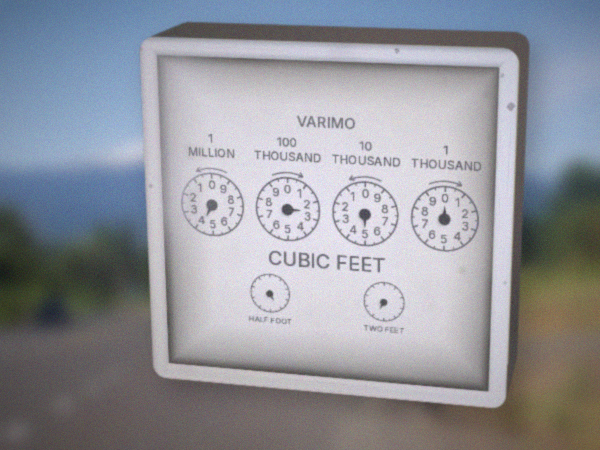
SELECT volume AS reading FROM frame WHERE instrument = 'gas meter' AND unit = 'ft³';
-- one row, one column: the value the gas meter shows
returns 425000 ft³
